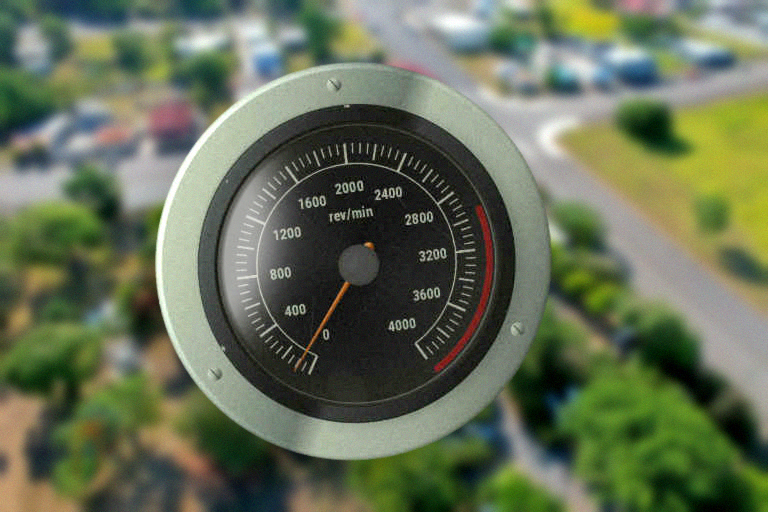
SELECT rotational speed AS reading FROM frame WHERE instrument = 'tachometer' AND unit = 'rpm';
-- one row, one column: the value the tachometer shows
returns 100 rpm
